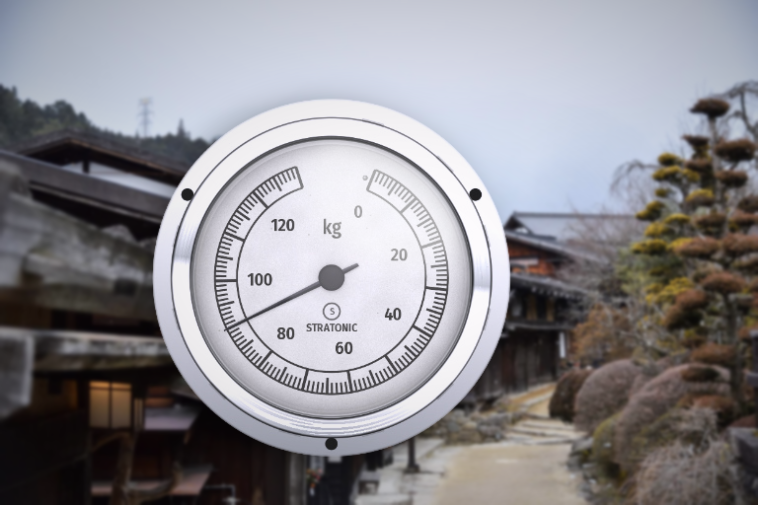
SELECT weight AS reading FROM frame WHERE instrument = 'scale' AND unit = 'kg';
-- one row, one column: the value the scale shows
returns 90 kg
